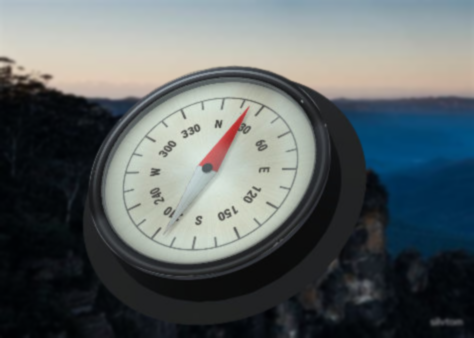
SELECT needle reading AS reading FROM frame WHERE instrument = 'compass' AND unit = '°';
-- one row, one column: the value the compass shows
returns 22.5 °
